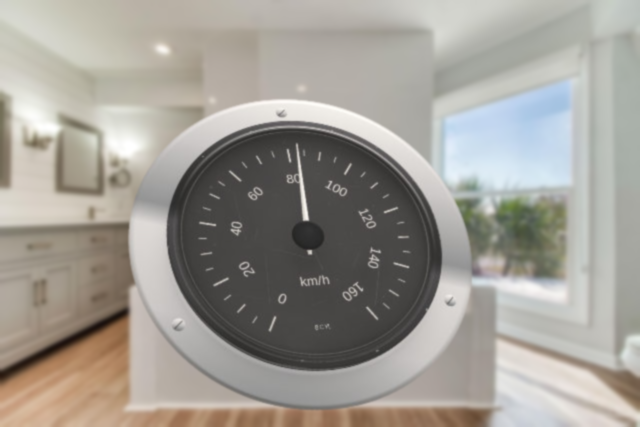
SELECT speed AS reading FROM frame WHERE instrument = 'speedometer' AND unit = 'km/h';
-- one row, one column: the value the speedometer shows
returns 82.5 km/h
